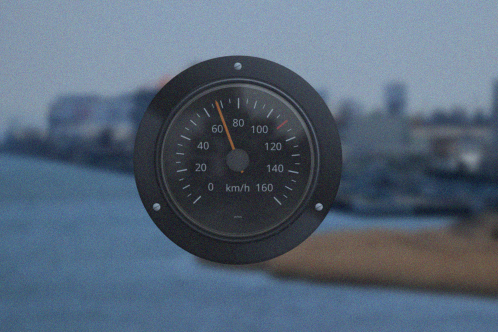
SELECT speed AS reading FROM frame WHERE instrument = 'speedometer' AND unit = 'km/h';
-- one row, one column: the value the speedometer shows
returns 67.5 km/h
